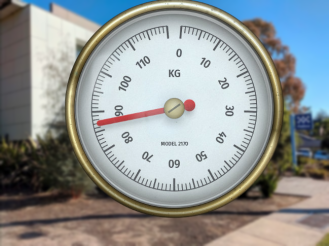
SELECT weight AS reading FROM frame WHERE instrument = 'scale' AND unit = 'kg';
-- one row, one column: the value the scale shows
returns 87 kg
